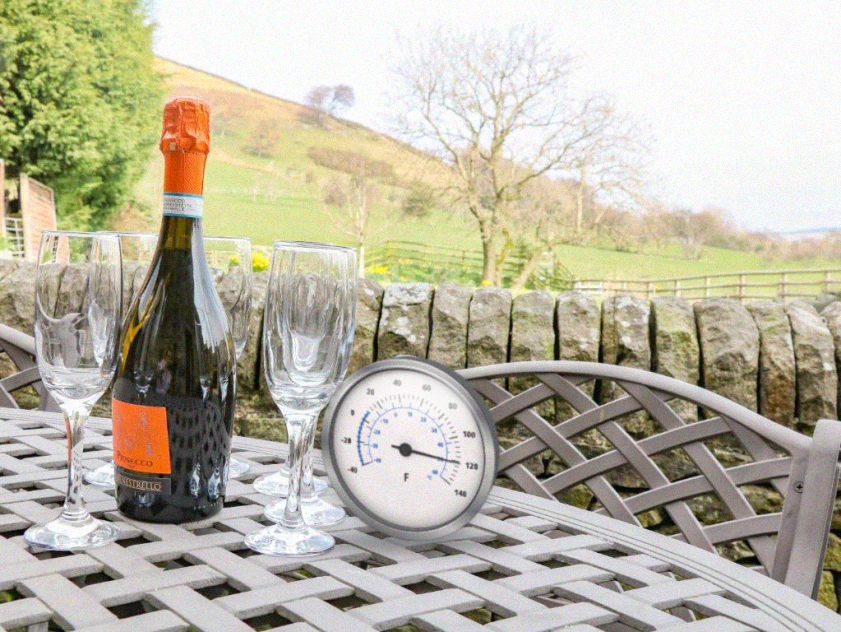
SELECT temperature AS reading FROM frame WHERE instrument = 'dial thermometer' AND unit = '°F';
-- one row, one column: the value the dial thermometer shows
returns 120 °F
